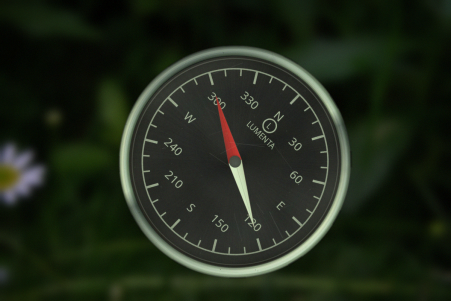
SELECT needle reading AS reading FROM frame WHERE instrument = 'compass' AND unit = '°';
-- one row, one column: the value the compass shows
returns 300 °
